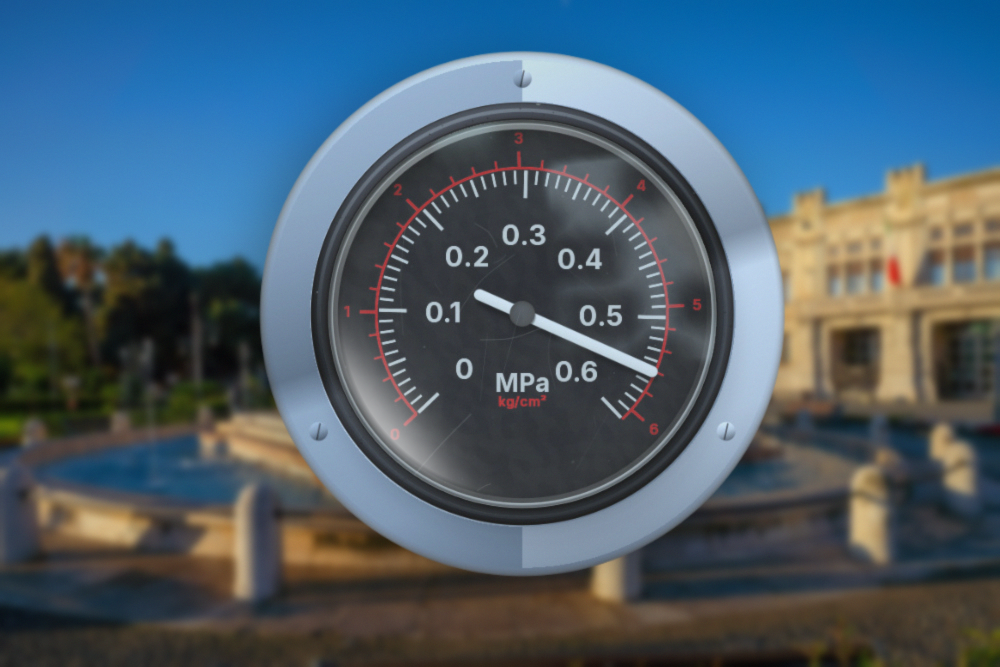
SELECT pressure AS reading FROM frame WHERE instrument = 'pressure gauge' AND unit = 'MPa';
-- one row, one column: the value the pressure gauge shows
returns 0.55 MPa
